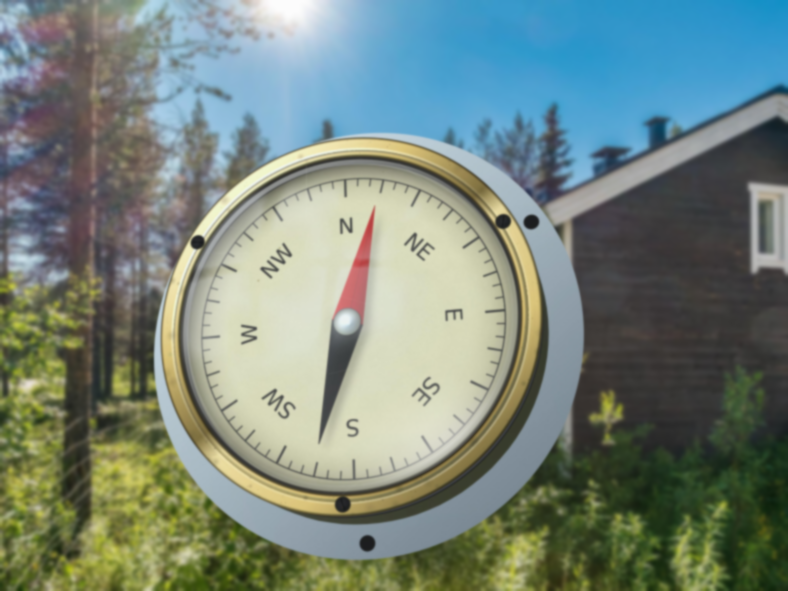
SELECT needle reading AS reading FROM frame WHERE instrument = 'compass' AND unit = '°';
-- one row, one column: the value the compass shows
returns 15 °
